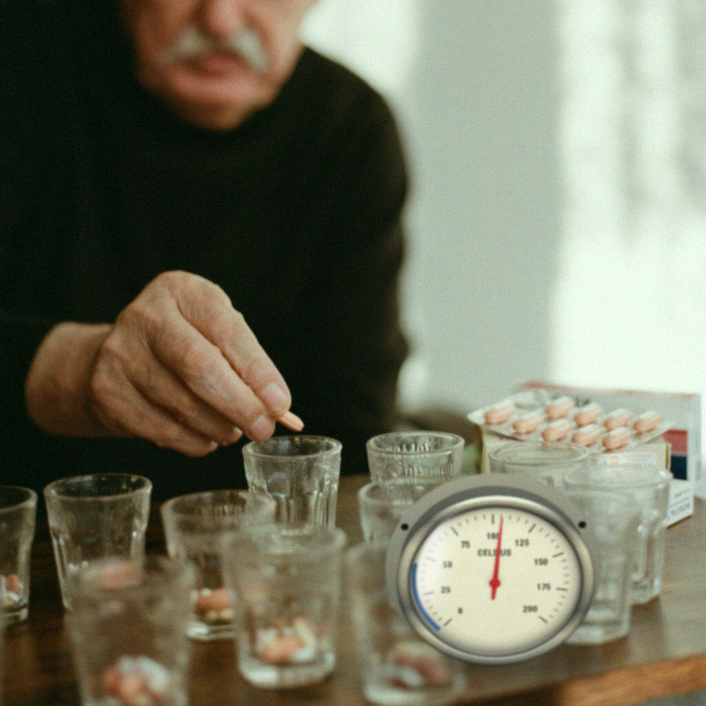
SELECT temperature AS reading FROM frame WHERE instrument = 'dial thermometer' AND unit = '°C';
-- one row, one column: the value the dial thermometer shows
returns 105 °C
